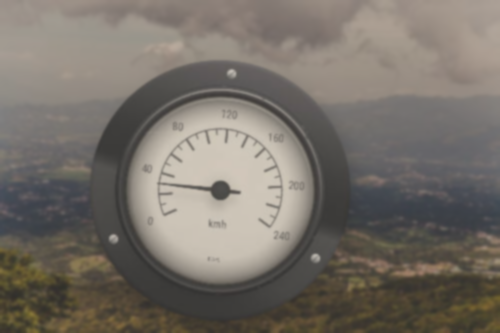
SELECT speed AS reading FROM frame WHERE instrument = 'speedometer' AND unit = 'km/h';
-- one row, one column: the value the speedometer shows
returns 30 km/h
